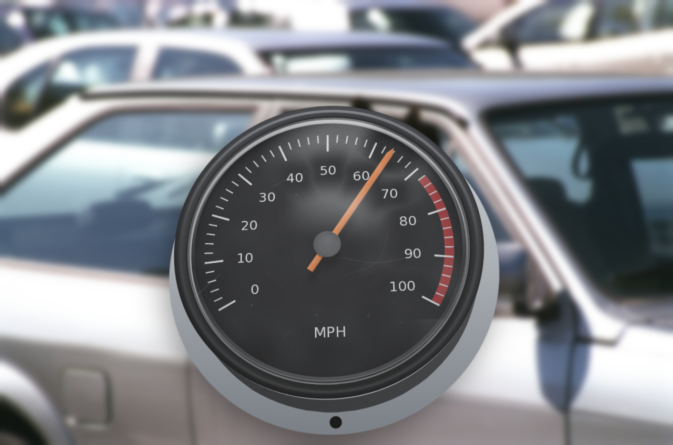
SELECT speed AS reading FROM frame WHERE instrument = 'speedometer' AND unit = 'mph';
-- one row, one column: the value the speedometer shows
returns 64 mph
